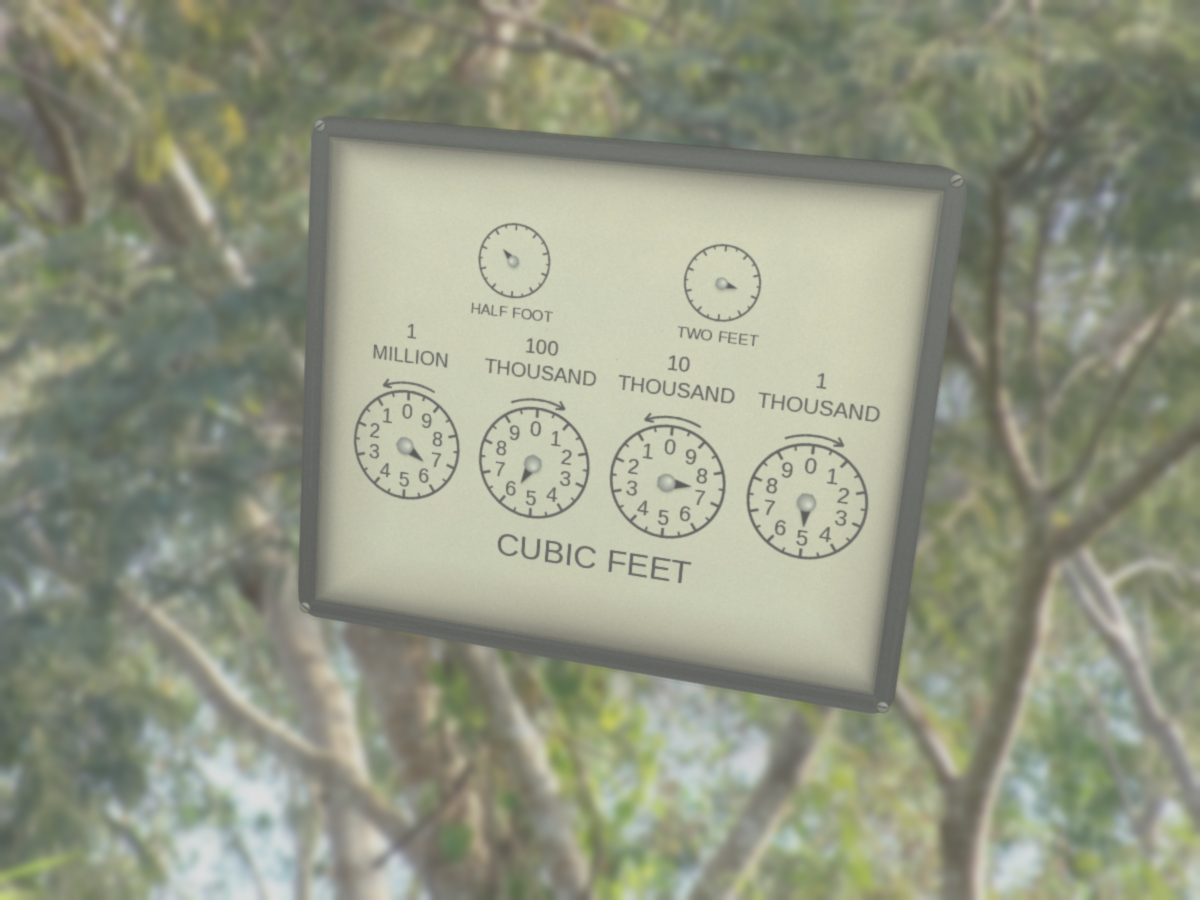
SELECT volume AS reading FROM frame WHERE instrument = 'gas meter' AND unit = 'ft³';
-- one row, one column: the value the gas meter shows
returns 657500 ft³
